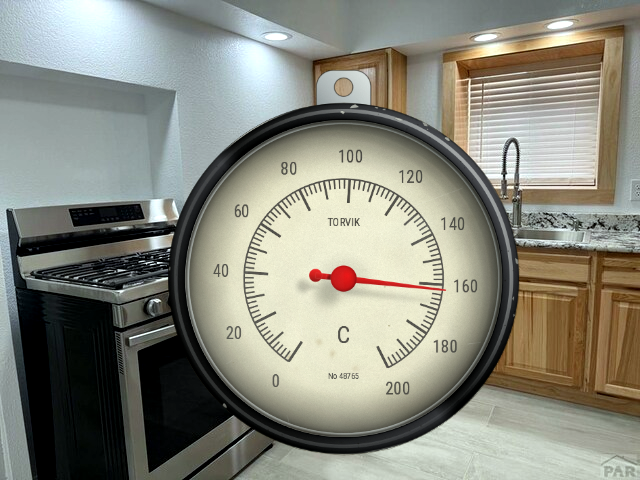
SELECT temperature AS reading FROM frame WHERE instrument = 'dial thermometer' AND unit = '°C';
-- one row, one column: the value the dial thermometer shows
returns 162 °C
